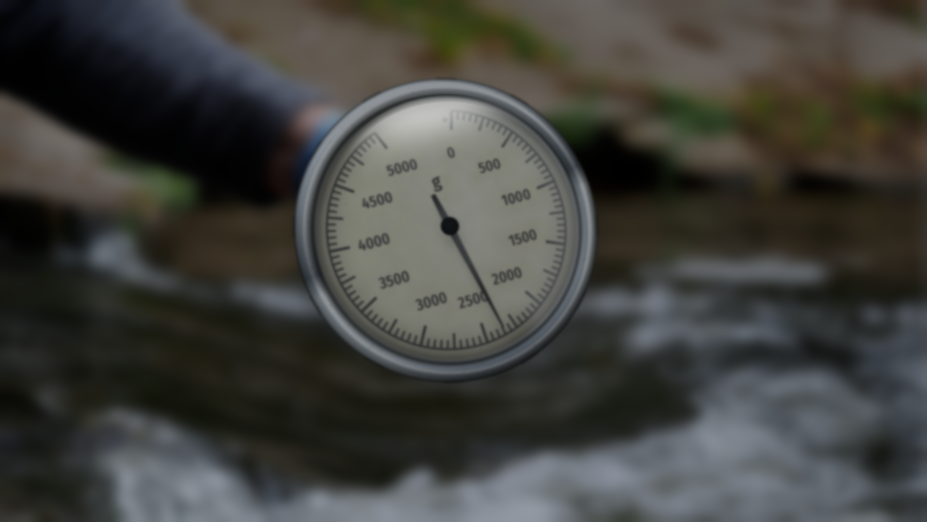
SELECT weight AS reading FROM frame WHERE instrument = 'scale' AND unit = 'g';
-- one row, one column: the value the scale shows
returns 2350 g
